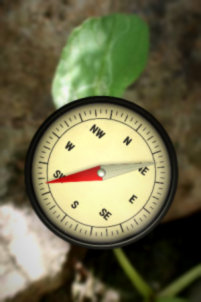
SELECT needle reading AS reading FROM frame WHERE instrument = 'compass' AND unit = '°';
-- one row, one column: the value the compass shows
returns 220 °
